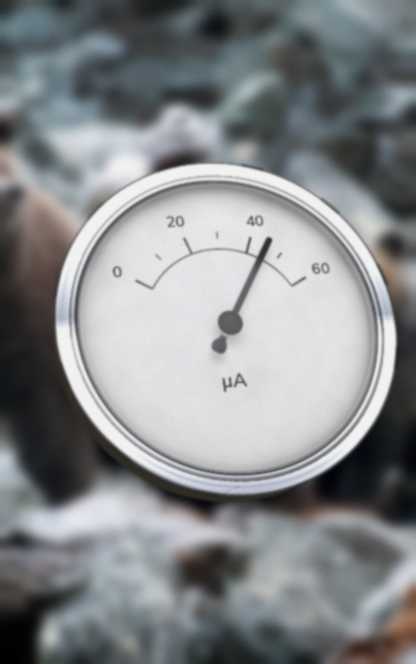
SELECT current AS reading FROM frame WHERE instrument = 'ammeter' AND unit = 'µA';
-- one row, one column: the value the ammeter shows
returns 45 µA
